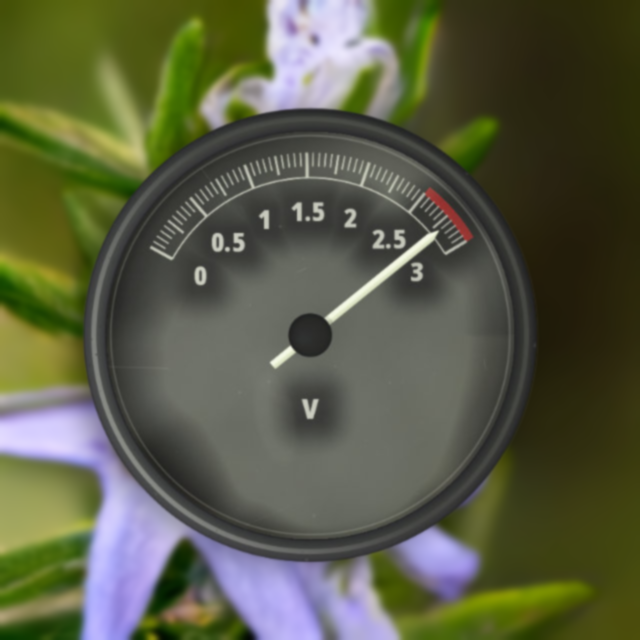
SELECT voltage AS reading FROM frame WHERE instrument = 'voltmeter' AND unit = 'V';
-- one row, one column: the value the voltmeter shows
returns 2.8 V
